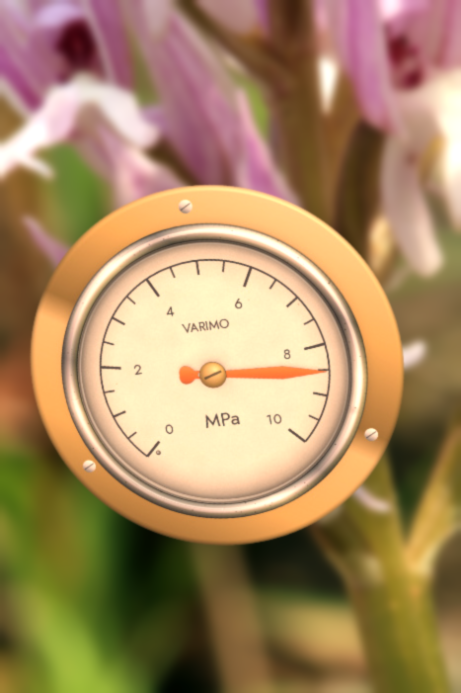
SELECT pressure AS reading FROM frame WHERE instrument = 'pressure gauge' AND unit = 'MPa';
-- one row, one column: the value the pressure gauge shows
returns 8.5 MPa
